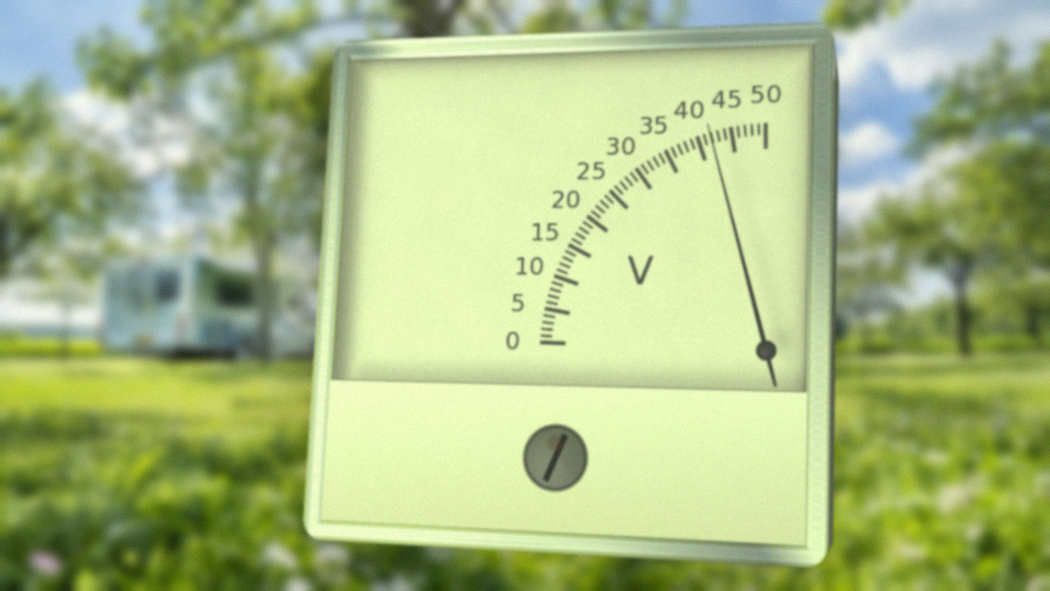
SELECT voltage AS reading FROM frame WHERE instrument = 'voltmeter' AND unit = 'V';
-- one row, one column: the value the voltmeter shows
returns 42 V
